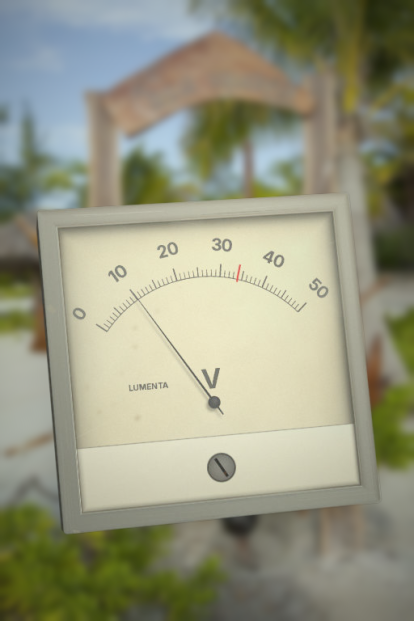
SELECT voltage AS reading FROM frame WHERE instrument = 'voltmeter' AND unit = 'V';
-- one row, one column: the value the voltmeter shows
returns 10 V
